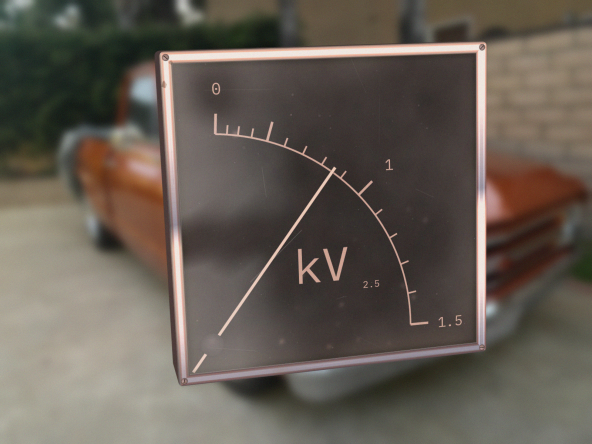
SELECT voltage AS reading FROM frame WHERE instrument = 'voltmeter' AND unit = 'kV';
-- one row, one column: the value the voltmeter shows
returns 0.85 kV
